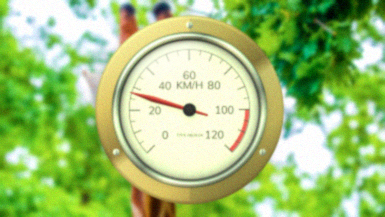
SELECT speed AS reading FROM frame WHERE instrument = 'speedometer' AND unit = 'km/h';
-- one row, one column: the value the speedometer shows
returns 27.5 km/h
